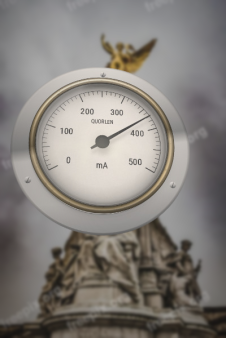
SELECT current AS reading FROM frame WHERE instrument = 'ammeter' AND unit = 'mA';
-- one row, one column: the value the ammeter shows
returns 370 mA
